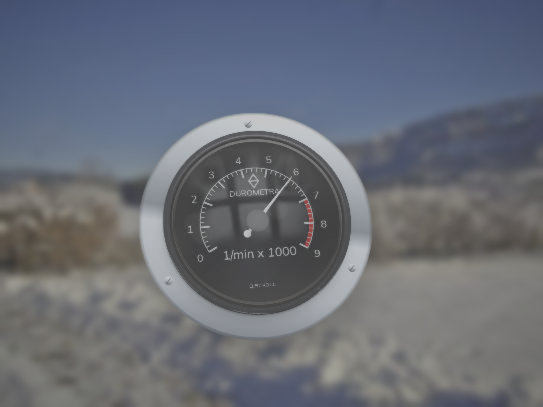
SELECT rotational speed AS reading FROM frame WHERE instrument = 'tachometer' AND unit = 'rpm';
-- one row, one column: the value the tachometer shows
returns 6000 rpm
